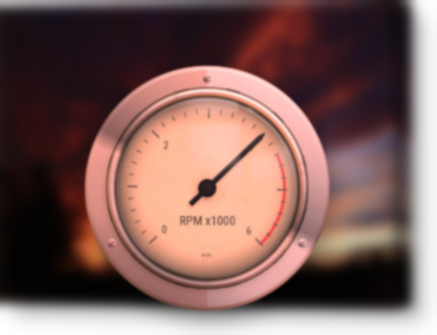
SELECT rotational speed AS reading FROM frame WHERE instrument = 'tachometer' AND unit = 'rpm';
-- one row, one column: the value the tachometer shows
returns 4000 rpm
